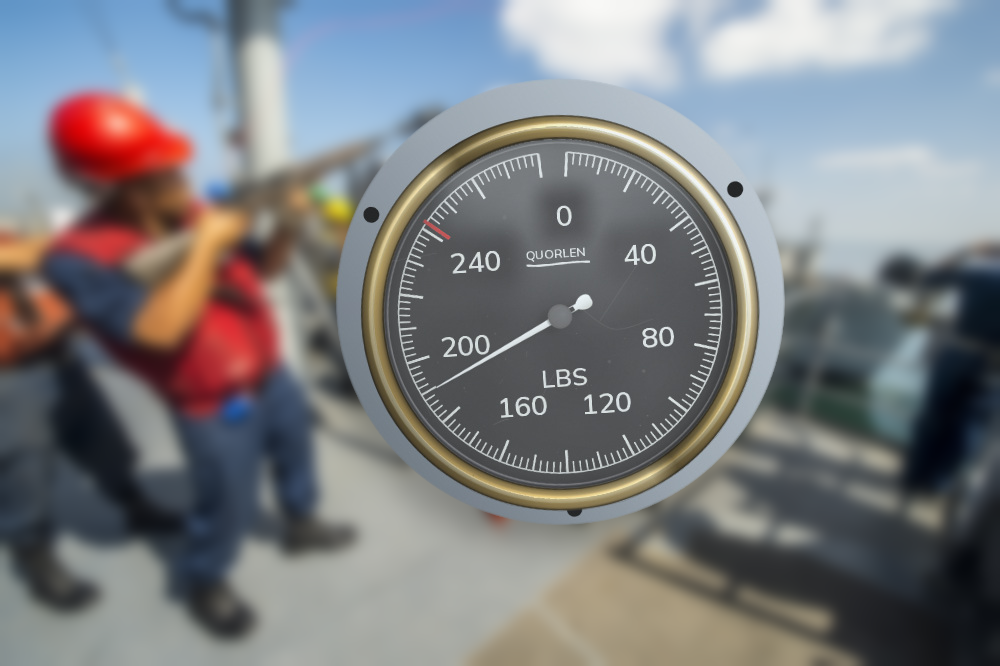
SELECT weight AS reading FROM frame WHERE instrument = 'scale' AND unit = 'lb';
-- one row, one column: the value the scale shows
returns 190 lb
